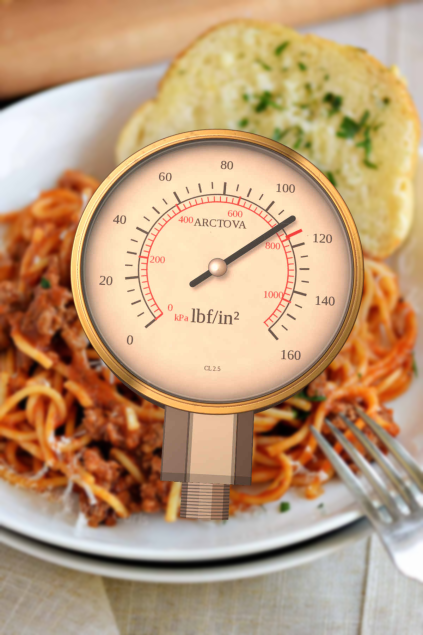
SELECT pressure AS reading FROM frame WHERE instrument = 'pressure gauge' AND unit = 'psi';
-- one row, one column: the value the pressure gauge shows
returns 110 psi
